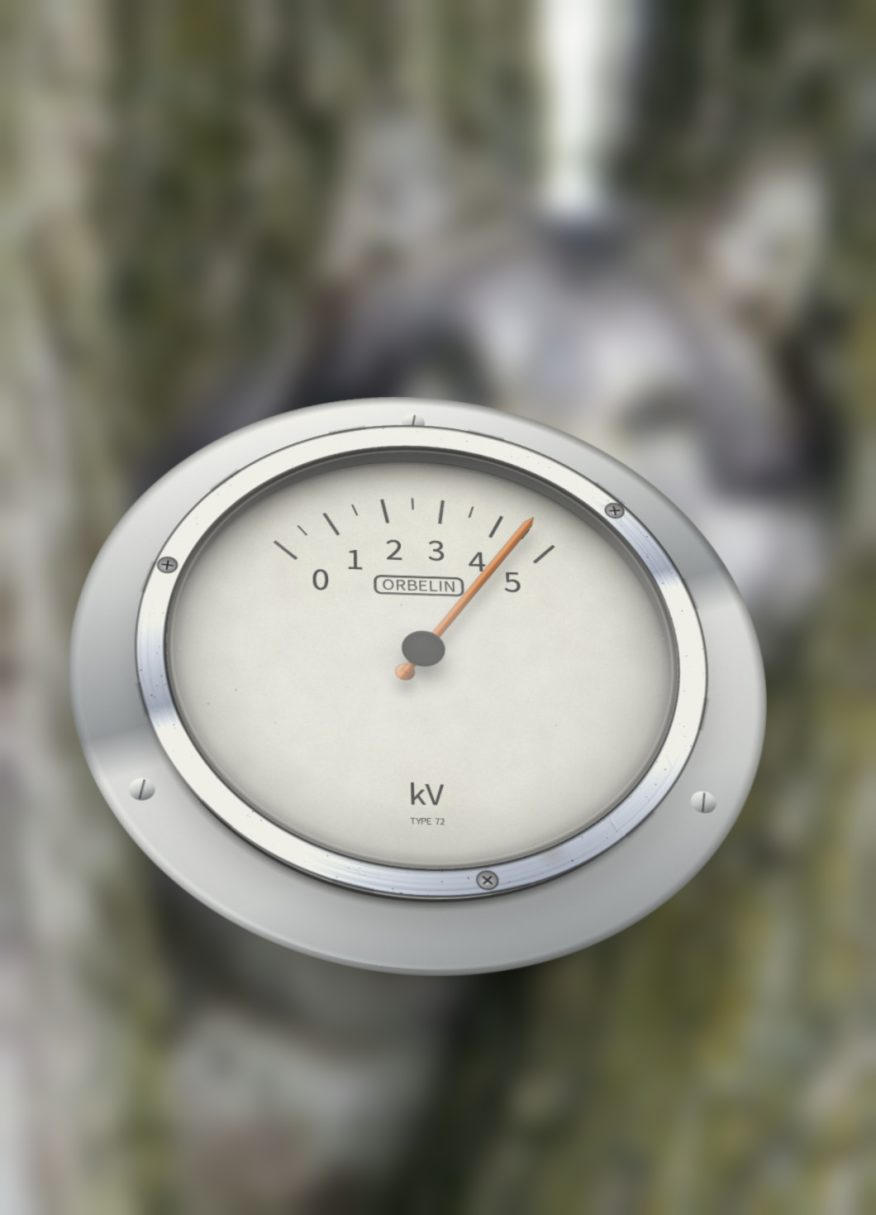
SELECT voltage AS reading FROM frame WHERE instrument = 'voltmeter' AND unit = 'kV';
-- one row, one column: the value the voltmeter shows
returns 4.5 kV
